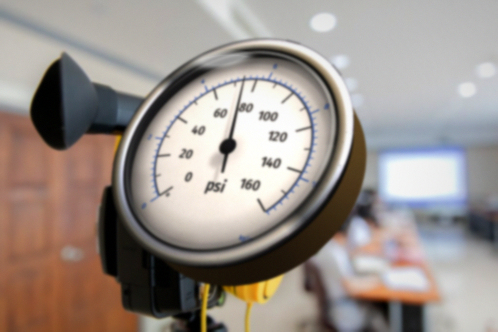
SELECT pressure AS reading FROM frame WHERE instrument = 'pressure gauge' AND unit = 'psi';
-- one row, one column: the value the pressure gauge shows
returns 75 psi
